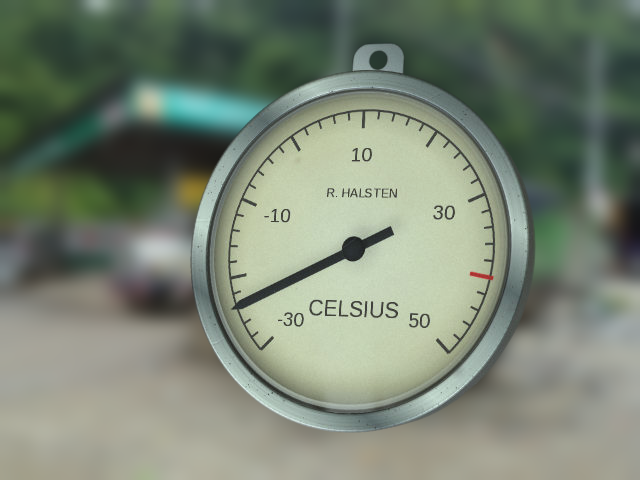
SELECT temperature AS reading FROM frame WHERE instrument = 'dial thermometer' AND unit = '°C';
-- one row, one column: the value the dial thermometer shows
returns -24 °C
